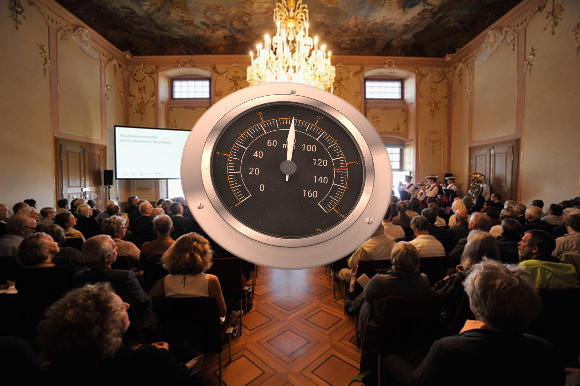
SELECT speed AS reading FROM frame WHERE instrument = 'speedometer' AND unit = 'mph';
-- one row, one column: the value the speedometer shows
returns 80 mph
